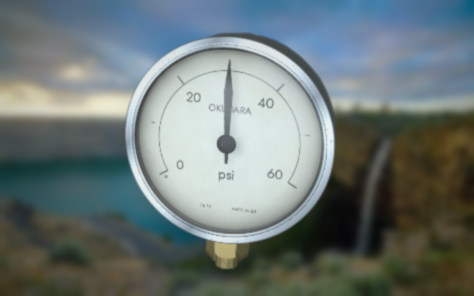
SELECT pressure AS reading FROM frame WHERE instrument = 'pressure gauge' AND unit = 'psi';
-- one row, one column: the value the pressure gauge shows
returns 30 psi
